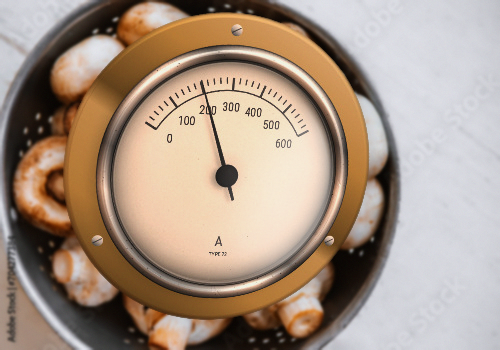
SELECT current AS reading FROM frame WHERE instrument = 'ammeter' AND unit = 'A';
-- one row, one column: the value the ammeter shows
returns 200 A
